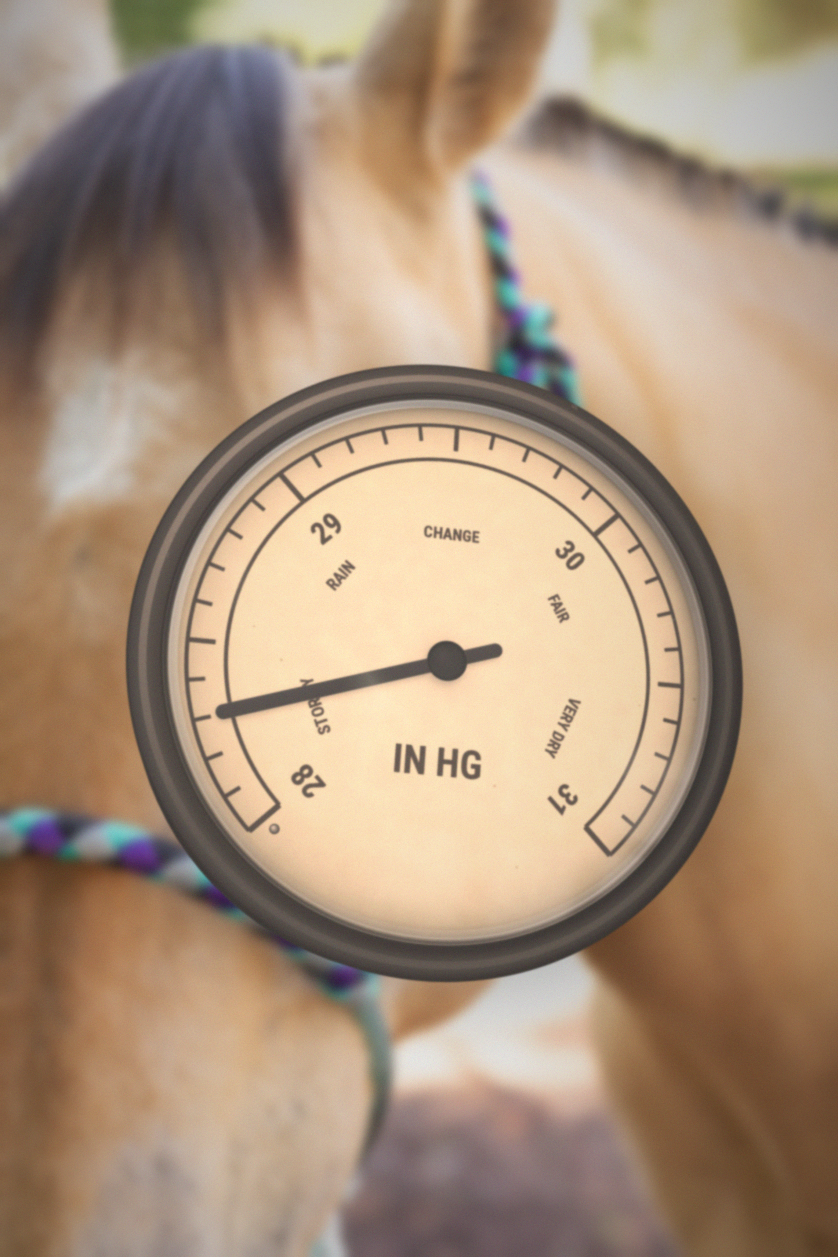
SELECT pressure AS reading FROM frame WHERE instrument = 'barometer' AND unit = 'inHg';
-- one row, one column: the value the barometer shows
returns 28.3 inHg
